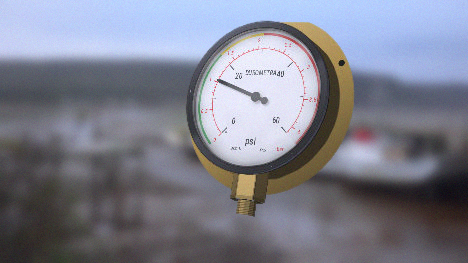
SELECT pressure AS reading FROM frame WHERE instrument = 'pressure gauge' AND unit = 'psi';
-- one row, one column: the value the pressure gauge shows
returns 15 psi
